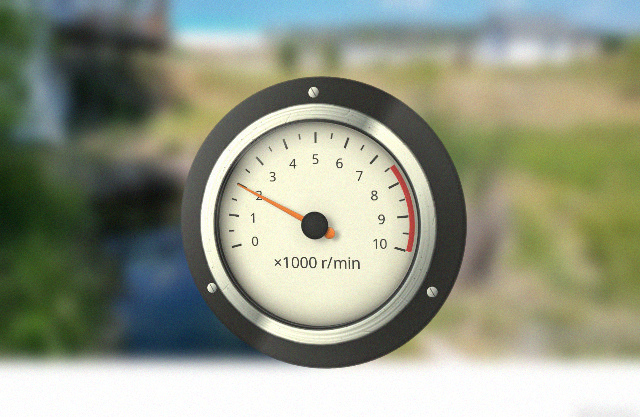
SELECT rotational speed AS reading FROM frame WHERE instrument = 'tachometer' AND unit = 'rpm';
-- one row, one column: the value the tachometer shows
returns 2000 rpm
